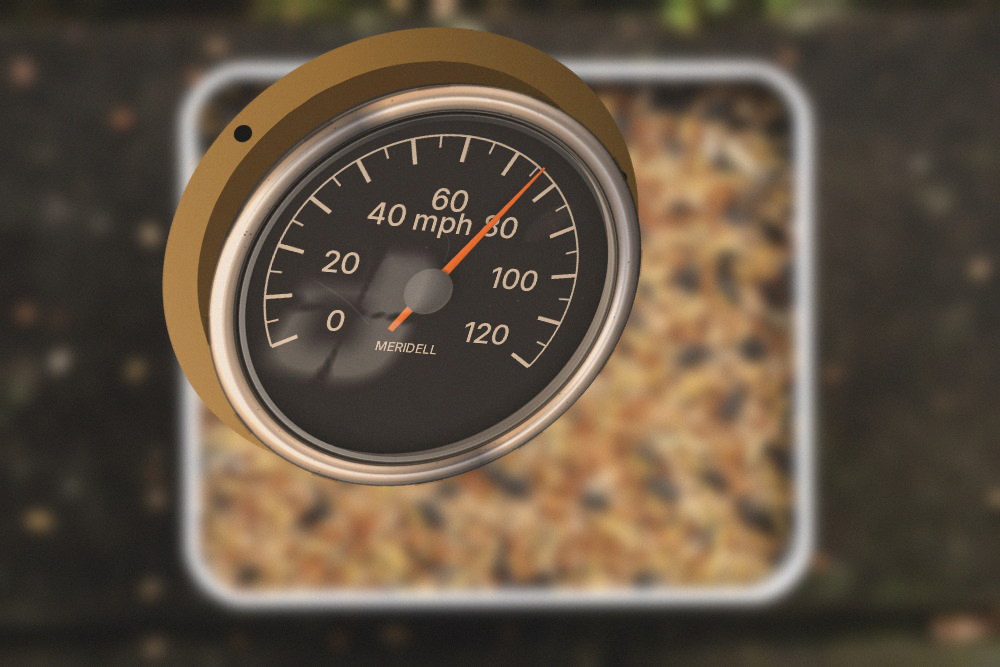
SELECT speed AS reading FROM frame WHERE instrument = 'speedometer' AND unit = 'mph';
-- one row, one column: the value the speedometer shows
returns 75 mph
